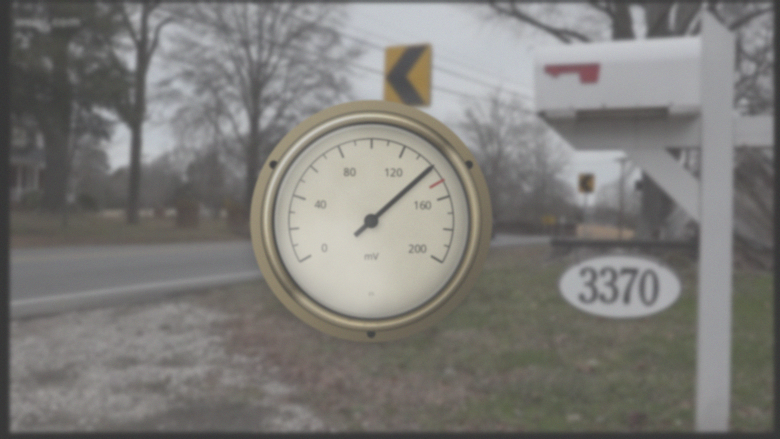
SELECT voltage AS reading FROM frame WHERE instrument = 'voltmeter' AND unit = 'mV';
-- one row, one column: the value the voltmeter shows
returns 140 mV
